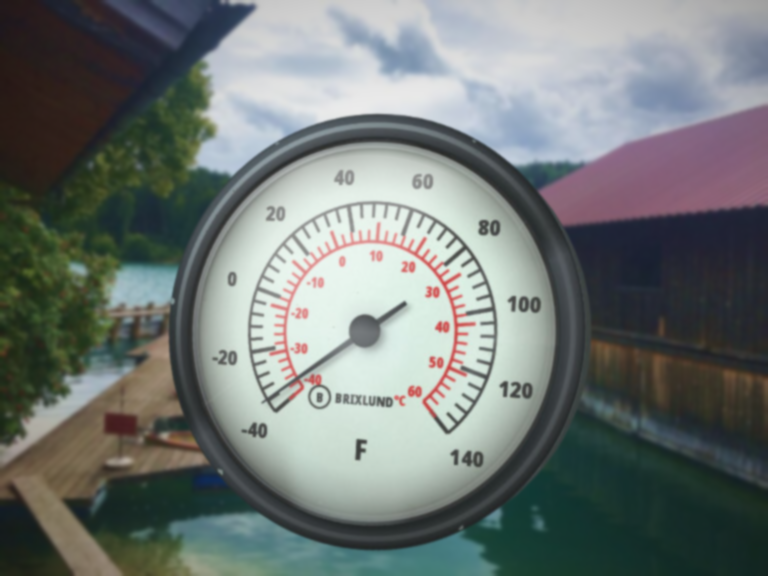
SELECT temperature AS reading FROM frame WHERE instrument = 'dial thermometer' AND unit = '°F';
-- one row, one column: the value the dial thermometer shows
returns -36 °F
